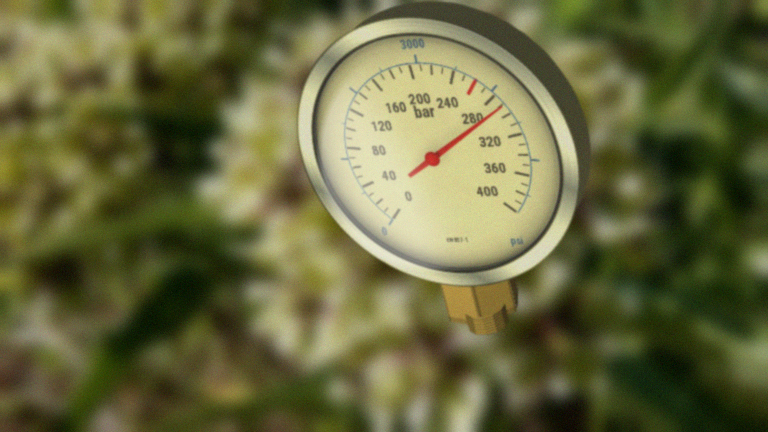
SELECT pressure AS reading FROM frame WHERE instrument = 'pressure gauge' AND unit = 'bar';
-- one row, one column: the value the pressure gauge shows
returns 290 bar
